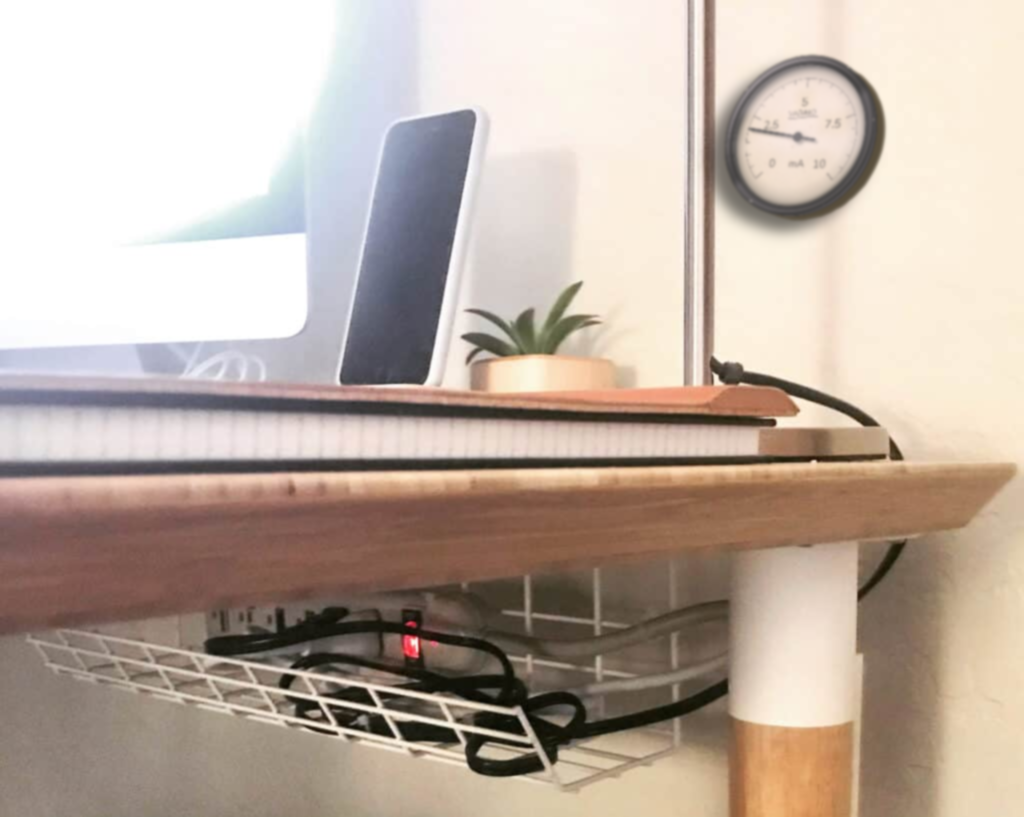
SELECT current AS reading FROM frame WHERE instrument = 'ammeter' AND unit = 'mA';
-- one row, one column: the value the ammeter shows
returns 2 mA
